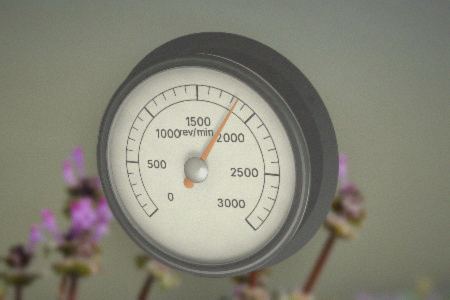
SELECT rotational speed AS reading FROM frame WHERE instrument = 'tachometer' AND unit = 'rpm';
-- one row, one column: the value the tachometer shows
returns 1850 rpm
